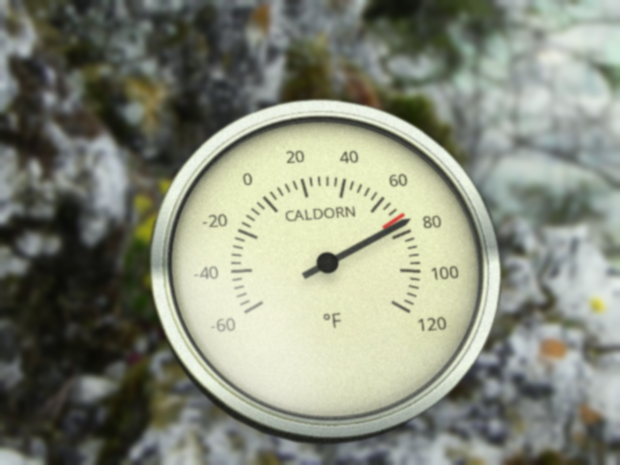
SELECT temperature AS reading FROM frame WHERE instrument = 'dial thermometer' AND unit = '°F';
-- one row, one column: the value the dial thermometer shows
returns 76 °F
